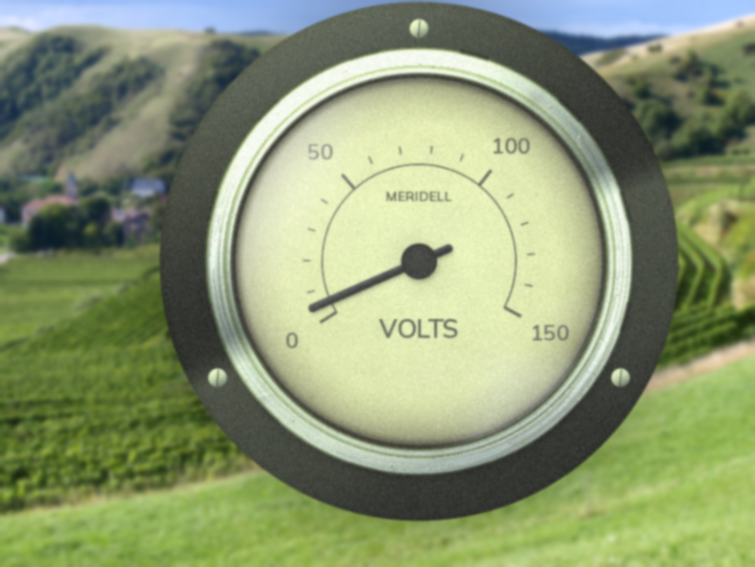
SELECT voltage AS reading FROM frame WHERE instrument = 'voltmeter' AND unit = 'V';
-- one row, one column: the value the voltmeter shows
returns 5 V
